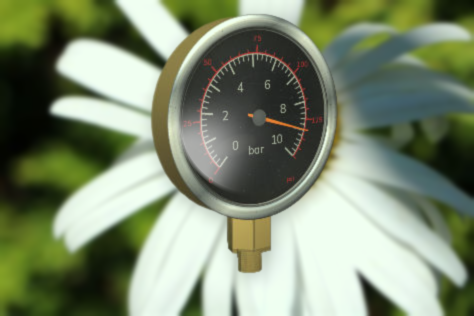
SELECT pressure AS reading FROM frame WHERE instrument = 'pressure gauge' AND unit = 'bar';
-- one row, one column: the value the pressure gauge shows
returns 9 bar
